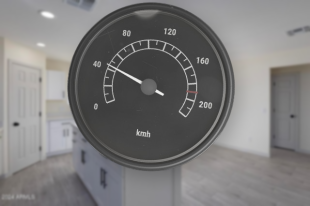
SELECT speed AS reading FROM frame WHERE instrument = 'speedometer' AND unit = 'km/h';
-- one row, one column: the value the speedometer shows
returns 45 km/h
